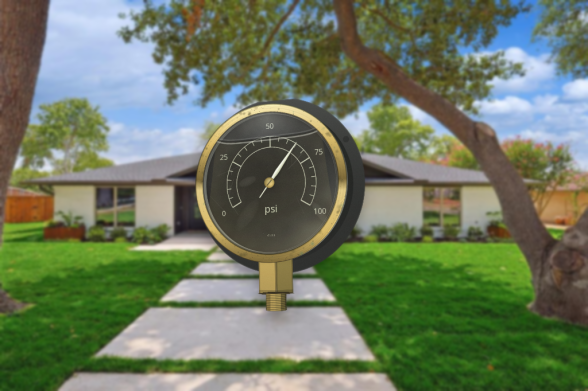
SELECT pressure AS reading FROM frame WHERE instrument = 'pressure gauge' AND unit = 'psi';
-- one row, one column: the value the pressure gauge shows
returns 65 psi
